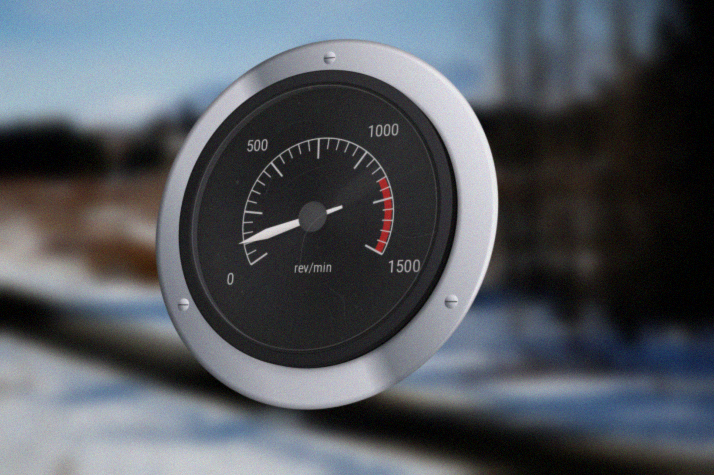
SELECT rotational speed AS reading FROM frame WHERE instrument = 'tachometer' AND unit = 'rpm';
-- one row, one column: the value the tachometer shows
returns 100 rpm
